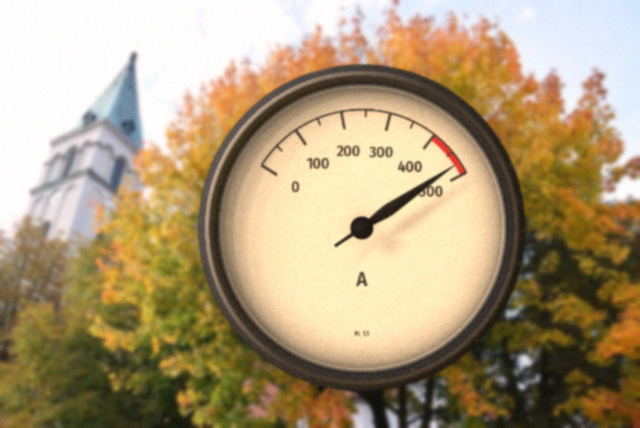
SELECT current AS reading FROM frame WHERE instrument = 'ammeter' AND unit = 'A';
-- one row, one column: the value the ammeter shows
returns 475 A
